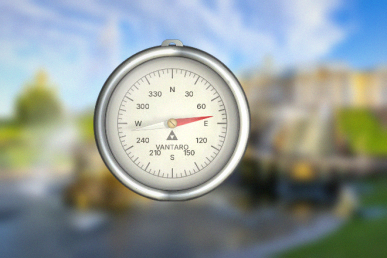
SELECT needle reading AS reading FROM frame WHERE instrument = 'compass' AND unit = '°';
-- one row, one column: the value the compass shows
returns 80 °
